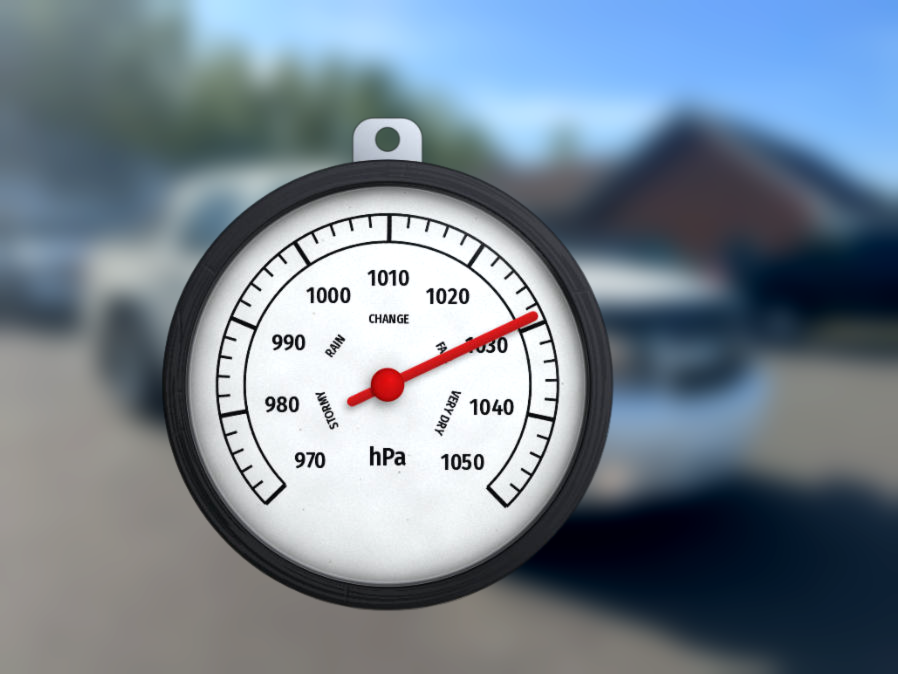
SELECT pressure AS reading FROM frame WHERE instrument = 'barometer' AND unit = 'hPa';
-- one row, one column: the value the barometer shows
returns 1029 hPa
